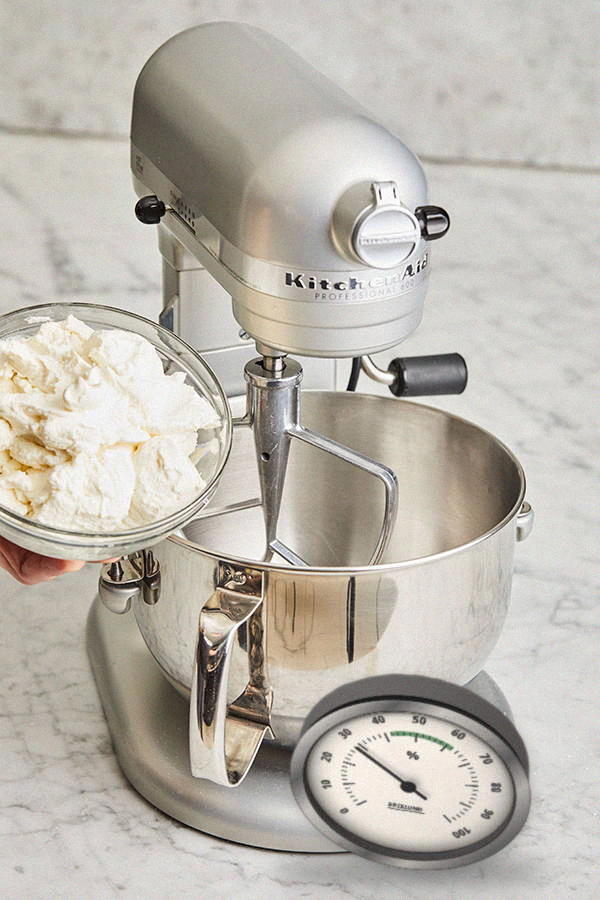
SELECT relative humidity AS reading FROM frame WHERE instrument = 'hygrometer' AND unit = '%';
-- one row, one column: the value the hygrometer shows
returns 30 %
